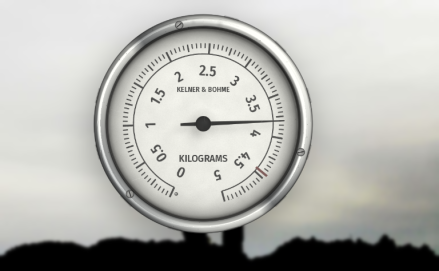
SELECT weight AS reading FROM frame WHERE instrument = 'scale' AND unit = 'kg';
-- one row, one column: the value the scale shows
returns 3.8 kg
